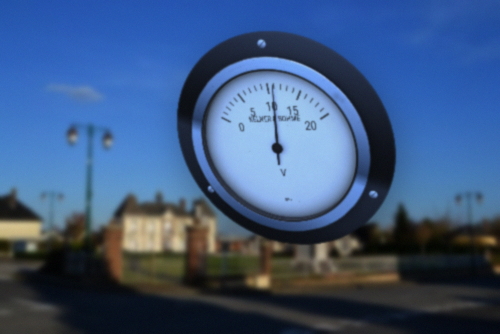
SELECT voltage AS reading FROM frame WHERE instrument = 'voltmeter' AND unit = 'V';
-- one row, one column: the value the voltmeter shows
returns 11 V
